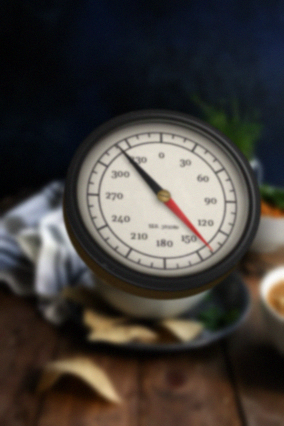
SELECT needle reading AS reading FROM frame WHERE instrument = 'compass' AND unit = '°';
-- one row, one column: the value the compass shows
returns 140 °
